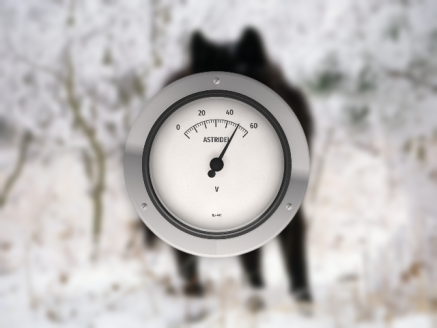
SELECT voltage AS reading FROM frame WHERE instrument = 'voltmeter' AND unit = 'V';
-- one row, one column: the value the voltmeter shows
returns 50 V
